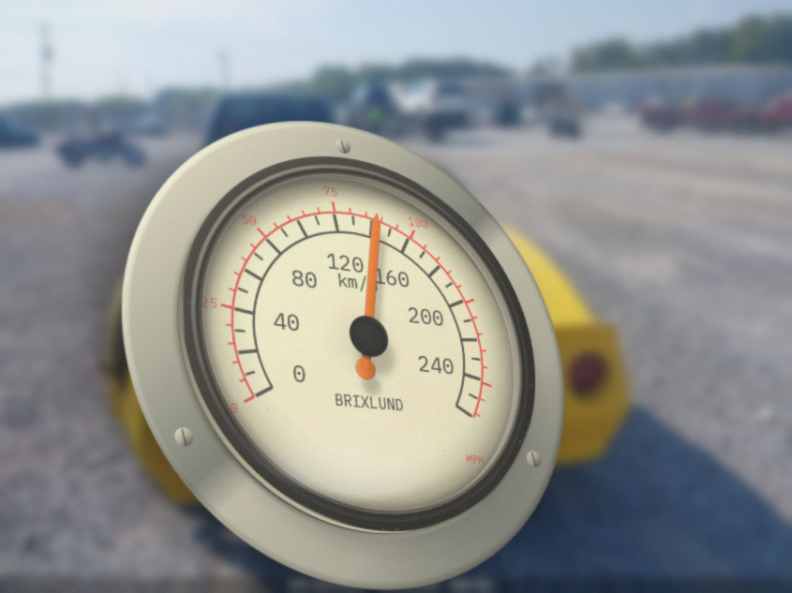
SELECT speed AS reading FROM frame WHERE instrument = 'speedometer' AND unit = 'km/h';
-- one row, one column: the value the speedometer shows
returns 140 km/h
